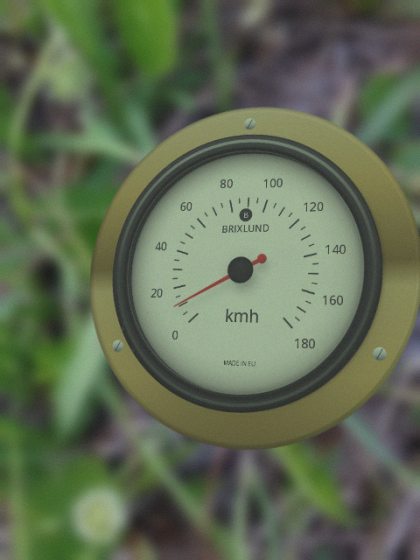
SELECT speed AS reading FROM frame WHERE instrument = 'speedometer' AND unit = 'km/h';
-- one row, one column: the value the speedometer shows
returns 10 km/h
